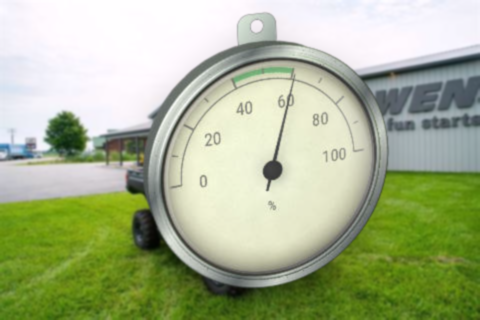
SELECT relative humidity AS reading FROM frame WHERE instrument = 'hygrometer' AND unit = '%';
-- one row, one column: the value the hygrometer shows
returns 60 %
